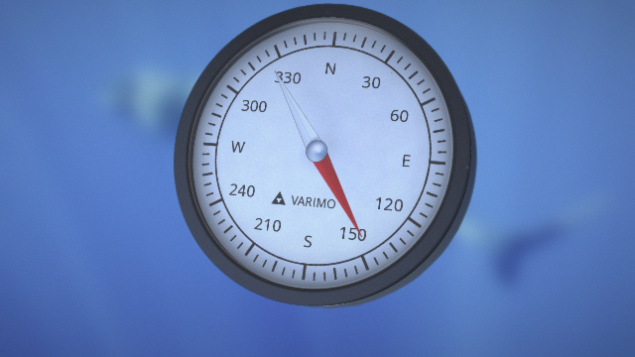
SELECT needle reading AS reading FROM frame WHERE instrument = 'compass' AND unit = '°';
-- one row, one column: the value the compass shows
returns 145 °
